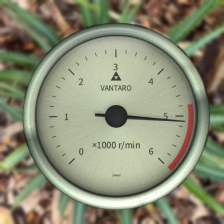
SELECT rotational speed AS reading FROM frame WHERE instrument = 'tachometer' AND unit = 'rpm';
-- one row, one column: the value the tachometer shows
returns 5100 rpm
